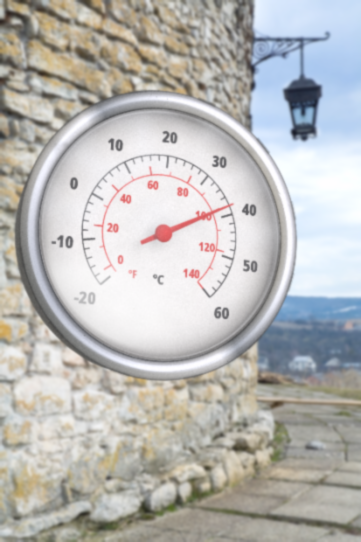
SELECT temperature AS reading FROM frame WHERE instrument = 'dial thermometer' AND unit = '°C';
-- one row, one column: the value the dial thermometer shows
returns 38 °C
